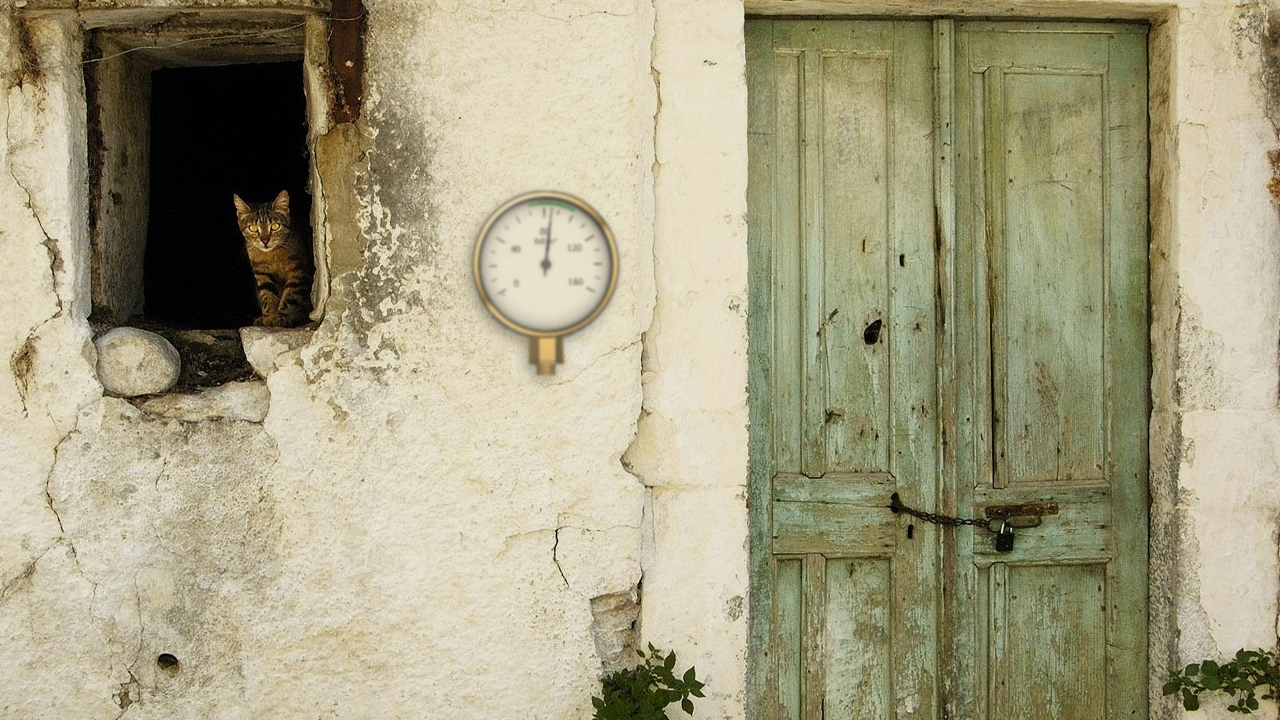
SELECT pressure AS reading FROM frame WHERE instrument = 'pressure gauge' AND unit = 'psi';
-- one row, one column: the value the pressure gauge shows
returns 85 psi
